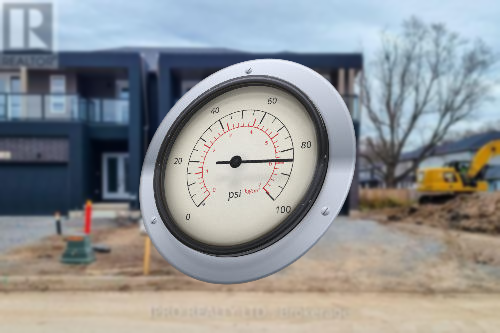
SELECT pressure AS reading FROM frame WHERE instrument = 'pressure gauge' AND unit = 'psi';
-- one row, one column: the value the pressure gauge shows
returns 85 psi
